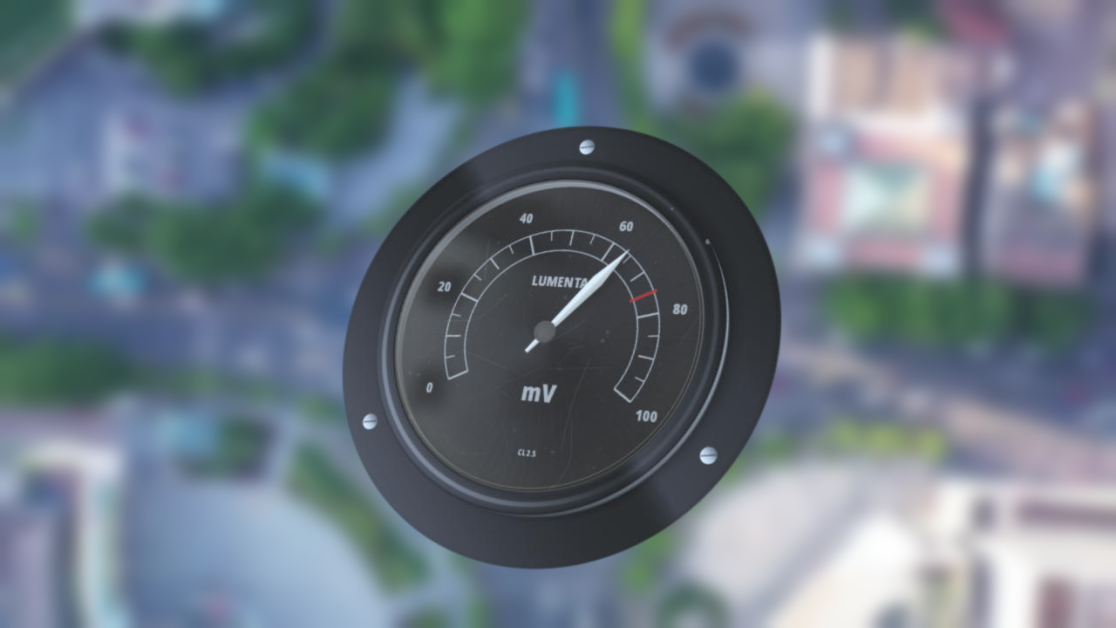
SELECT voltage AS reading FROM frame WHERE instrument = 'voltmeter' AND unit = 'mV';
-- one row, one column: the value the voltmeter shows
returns 65 mV
